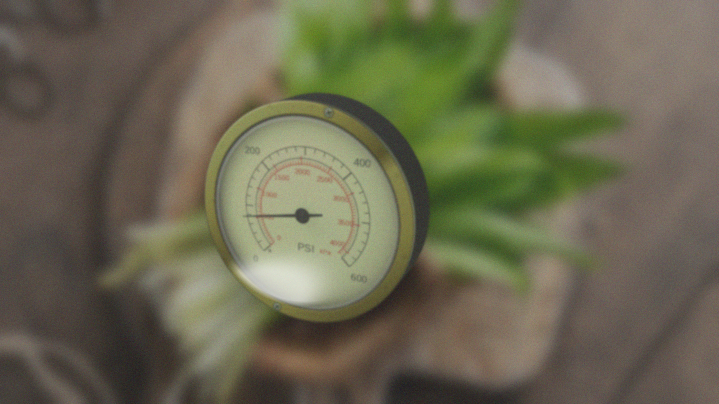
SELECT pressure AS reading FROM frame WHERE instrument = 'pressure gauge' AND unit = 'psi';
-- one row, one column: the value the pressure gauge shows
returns 80 psi
